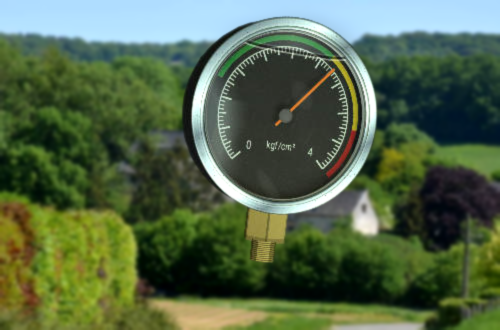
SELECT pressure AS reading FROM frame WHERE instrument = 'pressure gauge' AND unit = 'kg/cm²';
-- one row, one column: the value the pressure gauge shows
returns 2.6 kg/cm²
